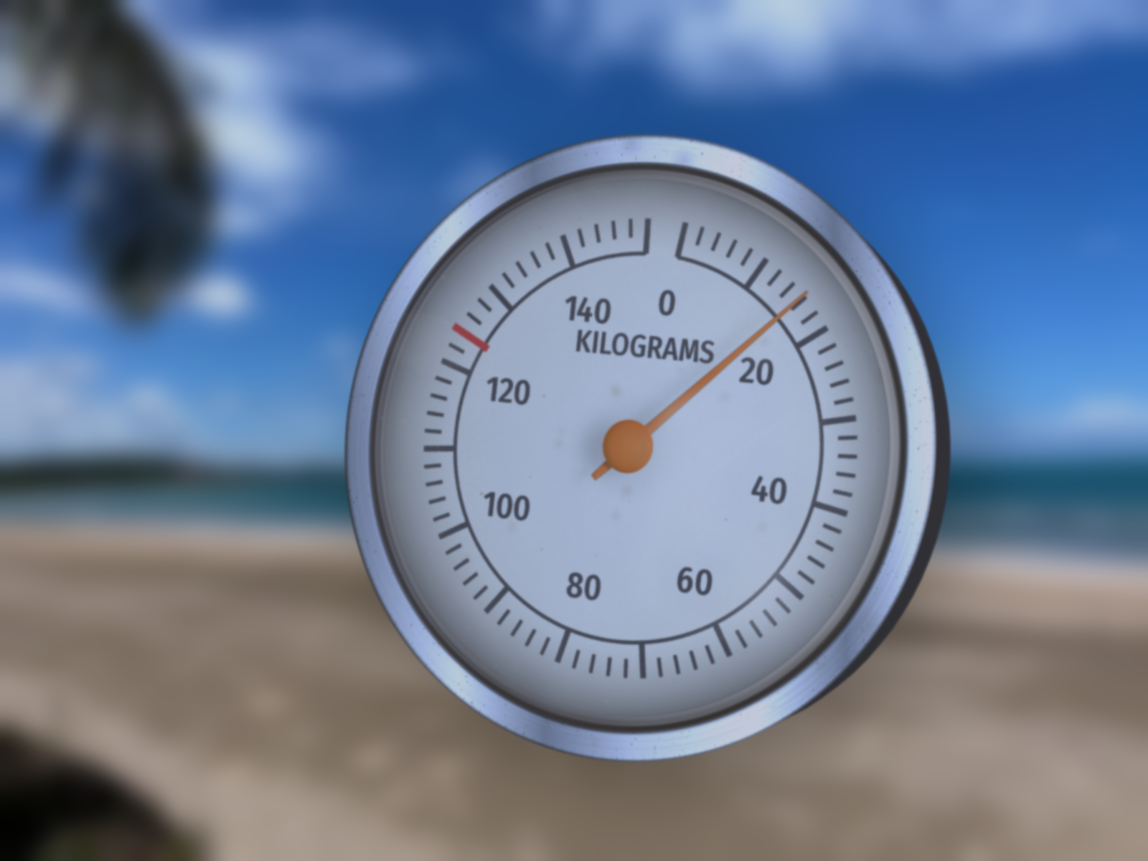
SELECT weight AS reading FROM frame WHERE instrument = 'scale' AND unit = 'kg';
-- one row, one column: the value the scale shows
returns 16 kg
